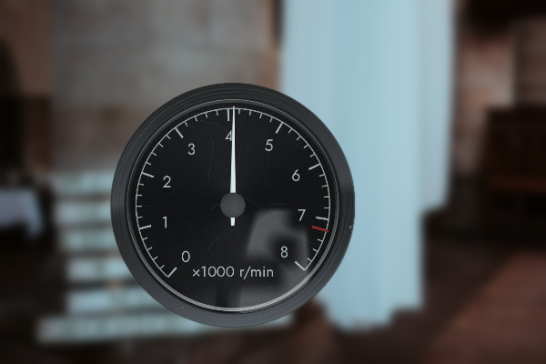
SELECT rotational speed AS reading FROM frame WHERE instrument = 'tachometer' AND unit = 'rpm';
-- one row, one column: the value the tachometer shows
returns 4100 rpm
